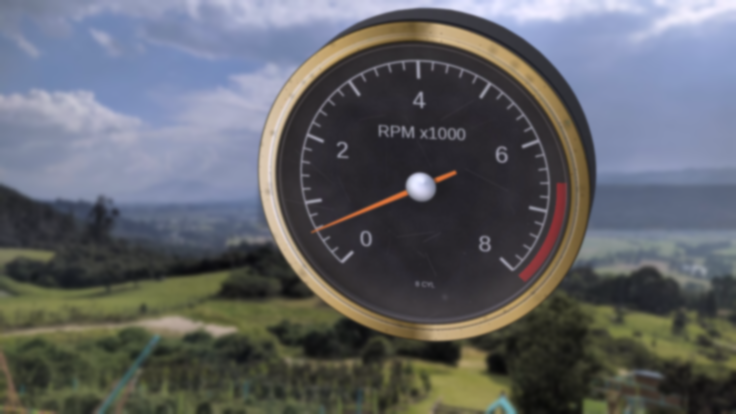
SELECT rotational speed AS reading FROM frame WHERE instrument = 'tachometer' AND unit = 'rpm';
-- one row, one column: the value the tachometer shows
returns 600 rpm
